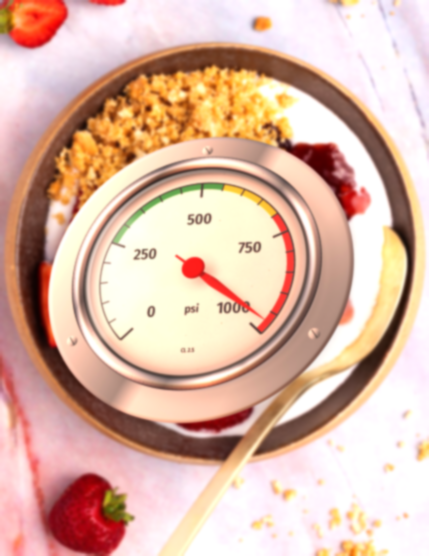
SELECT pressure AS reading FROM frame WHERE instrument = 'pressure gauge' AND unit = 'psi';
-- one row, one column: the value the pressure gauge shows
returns 975 psi
